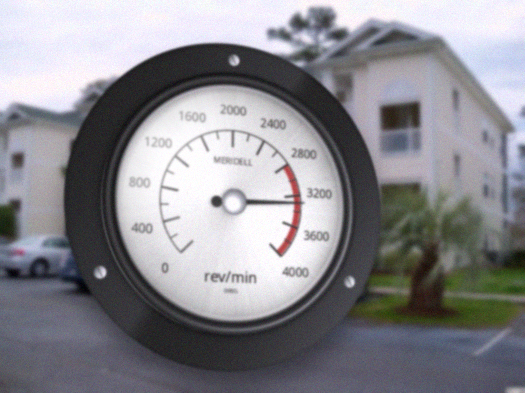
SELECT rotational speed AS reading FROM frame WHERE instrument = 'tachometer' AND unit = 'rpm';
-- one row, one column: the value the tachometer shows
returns 3300 rpm
